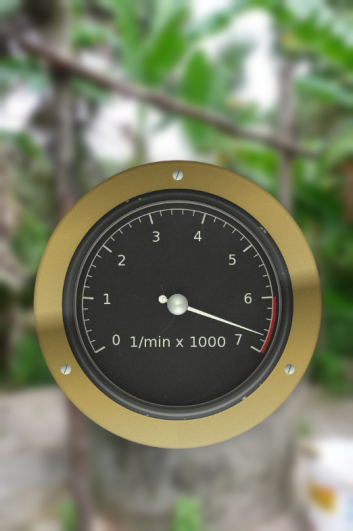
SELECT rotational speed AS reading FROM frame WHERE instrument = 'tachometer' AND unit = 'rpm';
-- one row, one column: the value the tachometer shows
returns 6700 rpm
